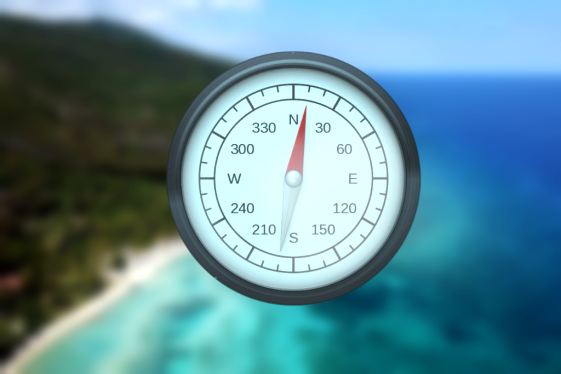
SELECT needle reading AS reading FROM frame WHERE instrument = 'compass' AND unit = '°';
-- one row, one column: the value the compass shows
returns 10 °
